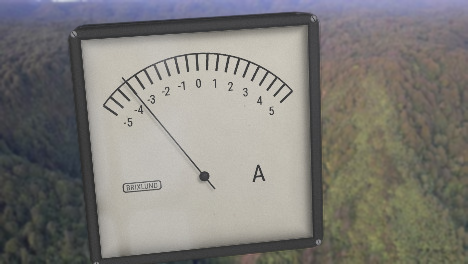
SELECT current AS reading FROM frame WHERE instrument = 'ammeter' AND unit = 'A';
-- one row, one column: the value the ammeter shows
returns -3.5 A
